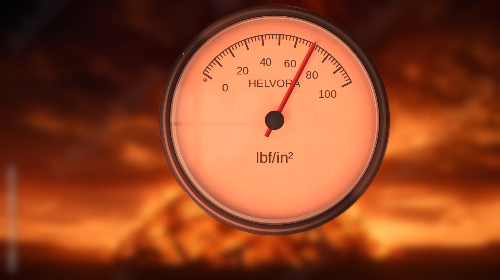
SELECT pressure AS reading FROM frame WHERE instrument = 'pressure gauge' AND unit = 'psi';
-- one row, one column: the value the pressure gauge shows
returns 70 psi
